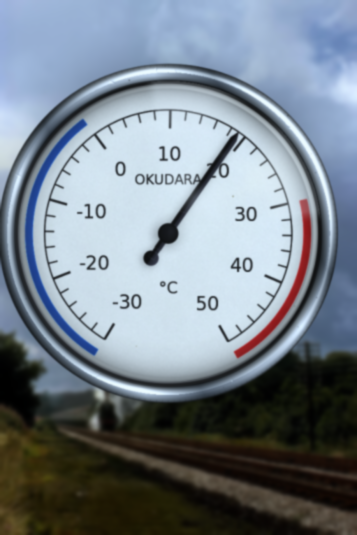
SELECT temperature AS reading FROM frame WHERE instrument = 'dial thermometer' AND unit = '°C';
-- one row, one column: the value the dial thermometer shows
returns 19 °C
